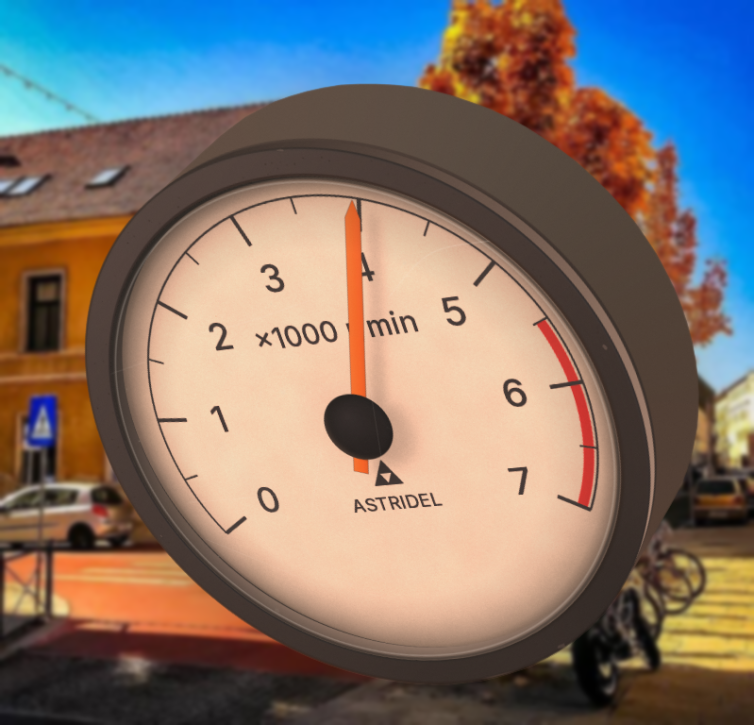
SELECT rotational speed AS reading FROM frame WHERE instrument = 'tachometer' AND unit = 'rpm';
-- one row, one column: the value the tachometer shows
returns 4000 rpm
